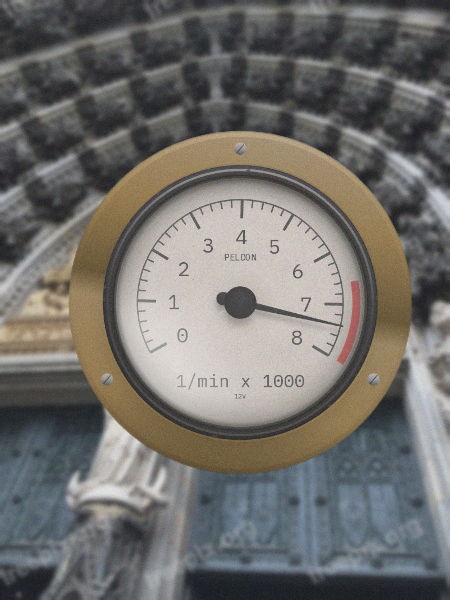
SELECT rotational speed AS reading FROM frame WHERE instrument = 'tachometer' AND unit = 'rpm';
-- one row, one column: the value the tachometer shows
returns 7400 rpm
